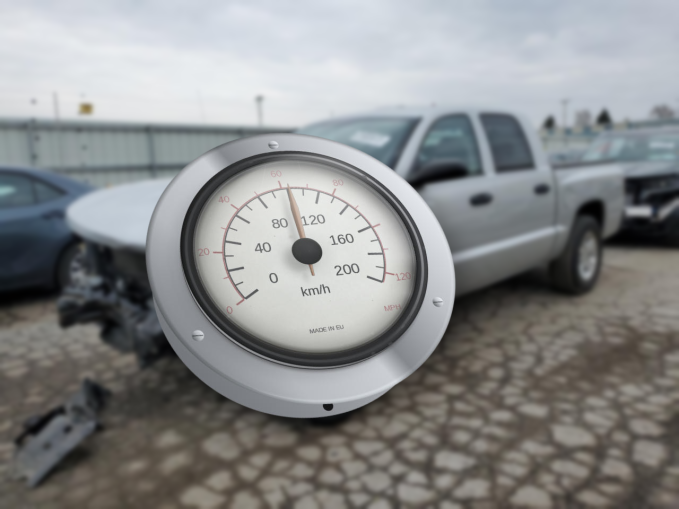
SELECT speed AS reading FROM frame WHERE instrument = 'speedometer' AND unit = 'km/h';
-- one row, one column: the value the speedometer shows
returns 100 km/h
